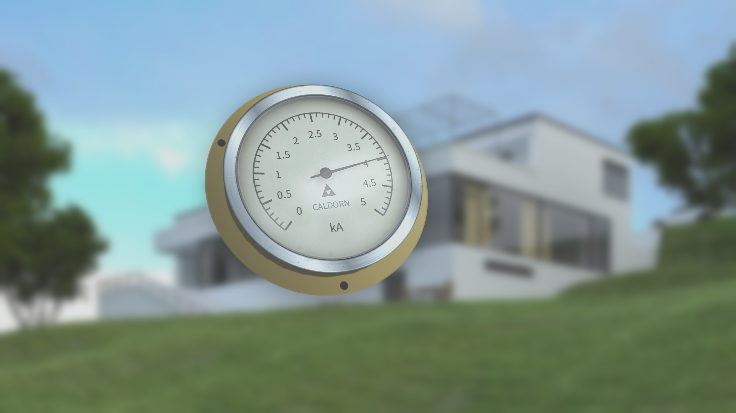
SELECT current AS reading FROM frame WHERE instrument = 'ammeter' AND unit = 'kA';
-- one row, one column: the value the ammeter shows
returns 4 kA
